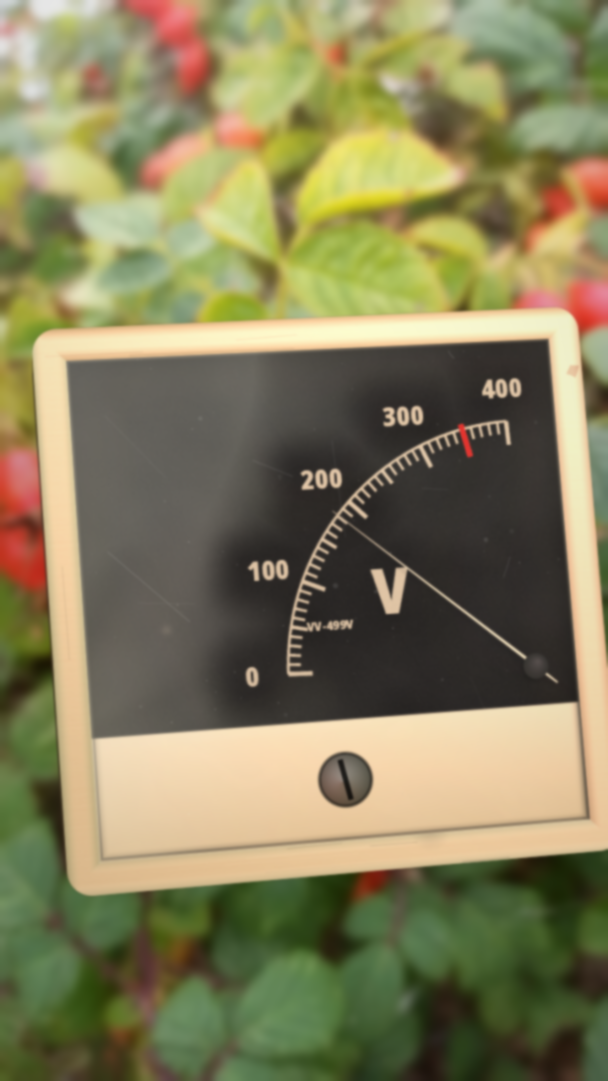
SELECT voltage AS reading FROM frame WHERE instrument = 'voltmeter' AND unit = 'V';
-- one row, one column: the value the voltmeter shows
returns 180 V
